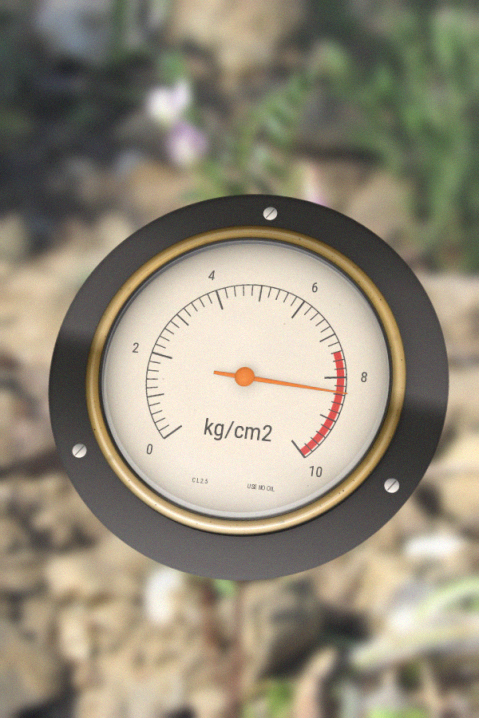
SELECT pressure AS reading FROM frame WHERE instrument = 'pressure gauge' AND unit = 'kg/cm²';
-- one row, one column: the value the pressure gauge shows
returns 8.4 kg/cm²
